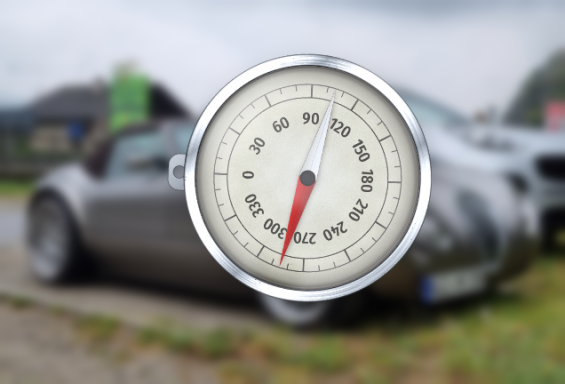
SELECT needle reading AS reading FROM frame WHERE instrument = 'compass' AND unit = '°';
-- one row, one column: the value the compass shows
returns 285 °
